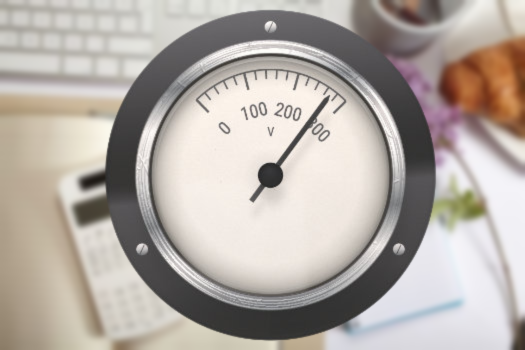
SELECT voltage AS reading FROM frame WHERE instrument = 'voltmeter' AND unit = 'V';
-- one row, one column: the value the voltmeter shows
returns 270 V
